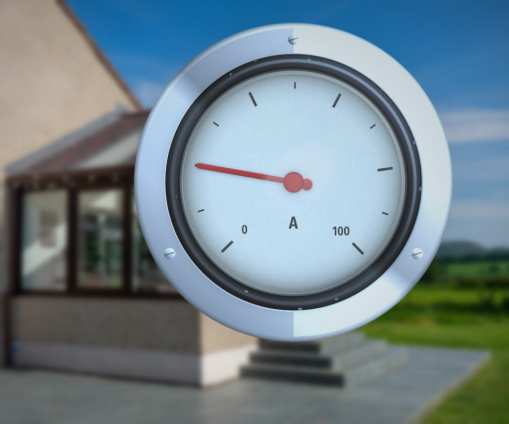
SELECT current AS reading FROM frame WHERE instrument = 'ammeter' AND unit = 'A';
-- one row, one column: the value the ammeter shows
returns 20 A
